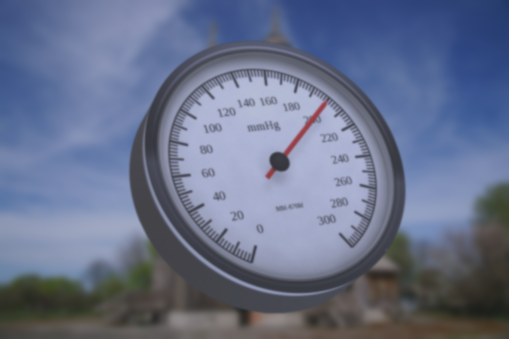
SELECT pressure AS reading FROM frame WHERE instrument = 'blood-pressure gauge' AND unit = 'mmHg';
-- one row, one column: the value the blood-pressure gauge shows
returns 200 mmHg
